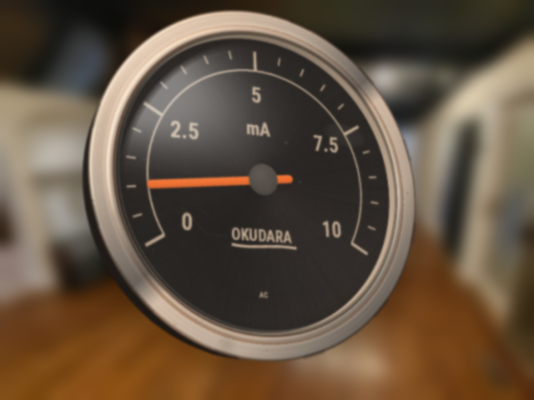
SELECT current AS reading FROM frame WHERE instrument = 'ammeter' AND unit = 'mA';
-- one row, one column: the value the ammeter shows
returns 1 mA
